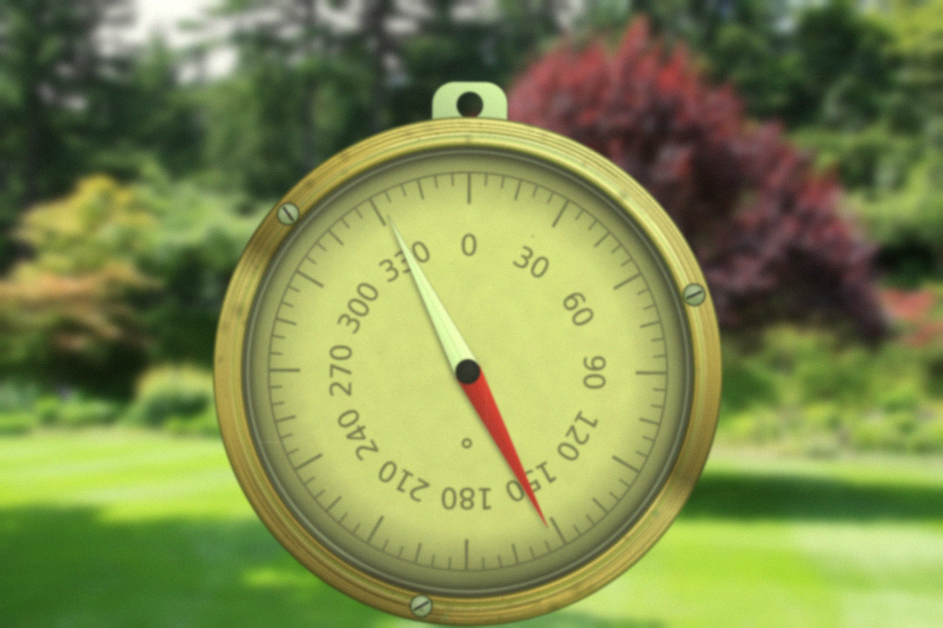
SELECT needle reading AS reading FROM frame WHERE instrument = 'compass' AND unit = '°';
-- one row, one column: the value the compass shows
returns 152.5 °
